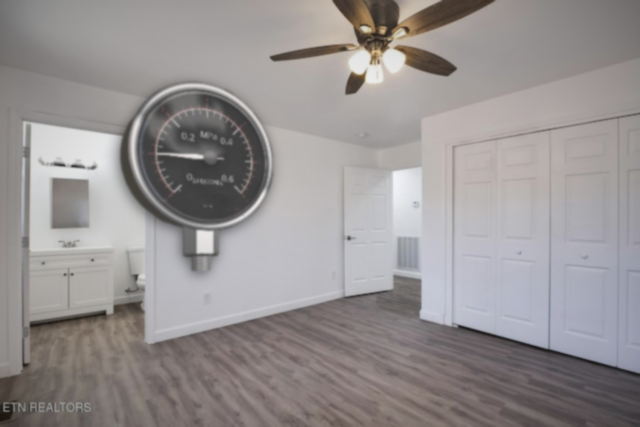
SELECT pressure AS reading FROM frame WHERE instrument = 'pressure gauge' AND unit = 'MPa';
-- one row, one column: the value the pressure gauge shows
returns 0.1 MPa
